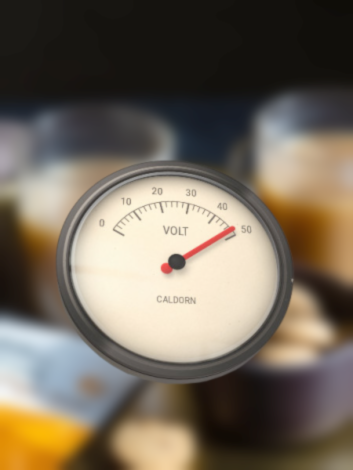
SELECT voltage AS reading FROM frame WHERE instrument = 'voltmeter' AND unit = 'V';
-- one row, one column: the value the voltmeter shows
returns 48 V
